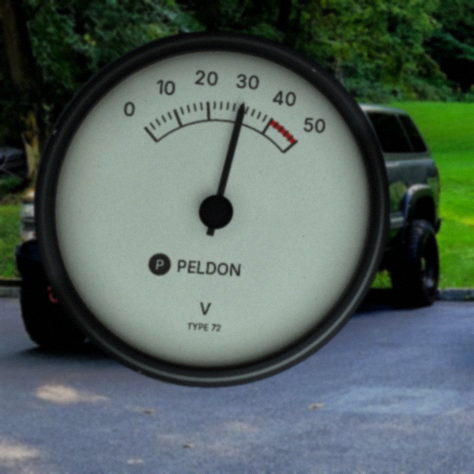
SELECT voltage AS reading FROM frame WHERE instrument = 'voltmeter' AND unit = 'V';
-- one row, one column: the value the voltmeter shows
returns 30 V
